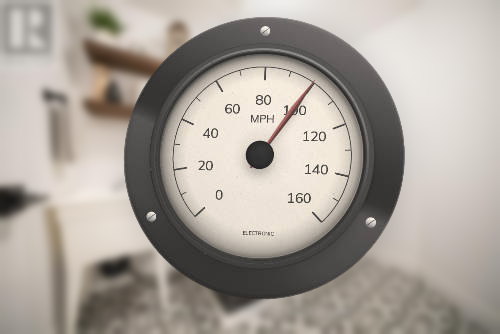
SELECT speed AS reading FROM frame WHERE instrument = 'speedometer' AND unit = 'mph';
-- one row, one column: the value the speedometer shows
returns 100 mph
